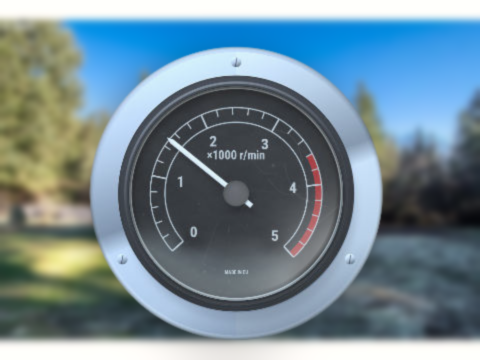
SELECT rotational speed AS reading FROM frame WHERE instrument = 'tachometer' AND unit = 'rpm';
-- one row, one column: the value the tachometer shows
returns 1500 rpm
